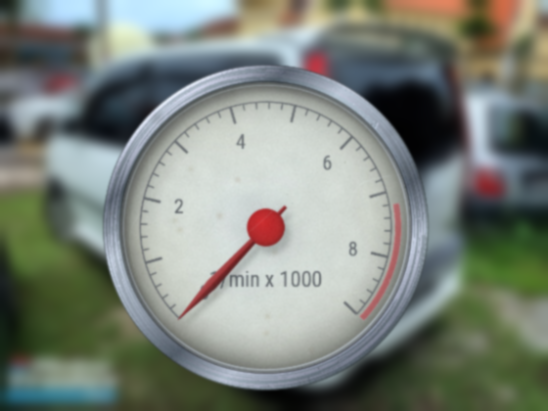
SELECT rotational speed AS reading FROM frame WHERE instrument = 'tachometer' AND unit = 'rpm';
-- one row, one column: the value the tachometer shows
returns 0 rpm
